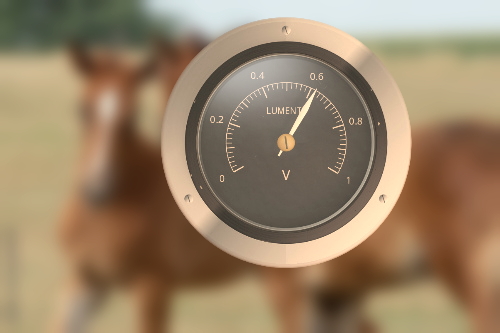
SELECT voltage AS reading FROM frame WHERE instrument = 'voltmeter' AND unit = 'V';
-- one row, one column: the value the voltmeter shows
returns 0.62 V
